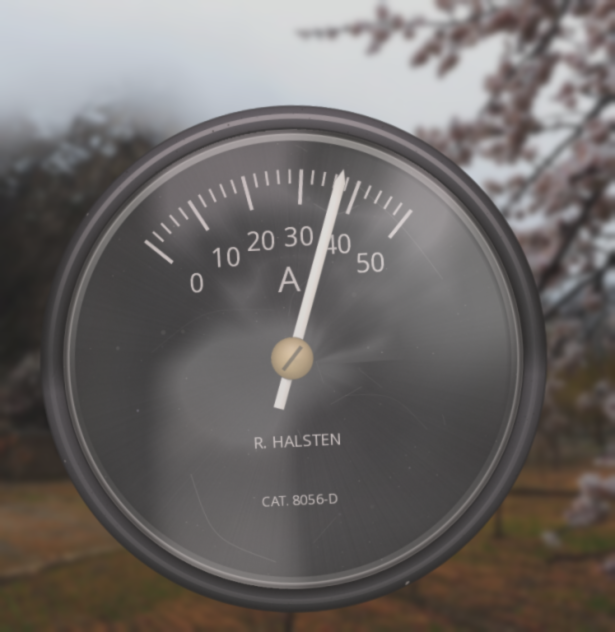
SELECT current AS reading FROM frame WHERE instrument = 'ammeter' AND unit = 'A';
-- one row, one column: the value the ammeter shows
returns 37 A
